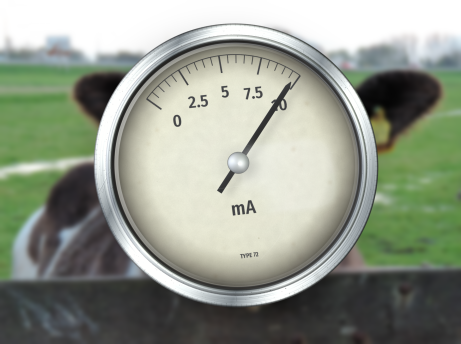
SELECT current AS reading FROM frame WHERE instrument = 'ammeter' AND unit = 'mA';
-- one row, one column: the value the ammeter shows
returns 9.75 mA
